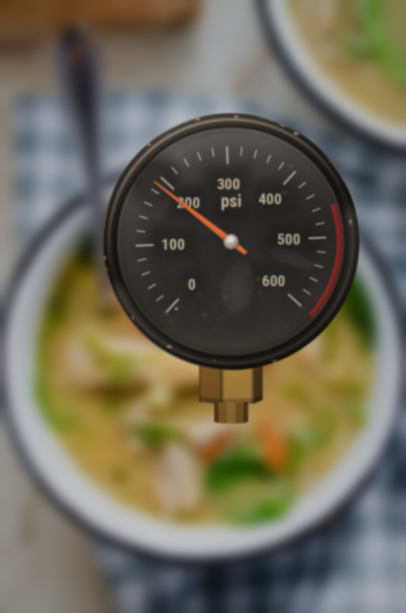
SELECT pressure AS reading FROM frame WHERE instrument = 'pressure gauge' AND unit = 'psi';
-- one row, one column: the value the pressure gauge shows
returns 190 psi
